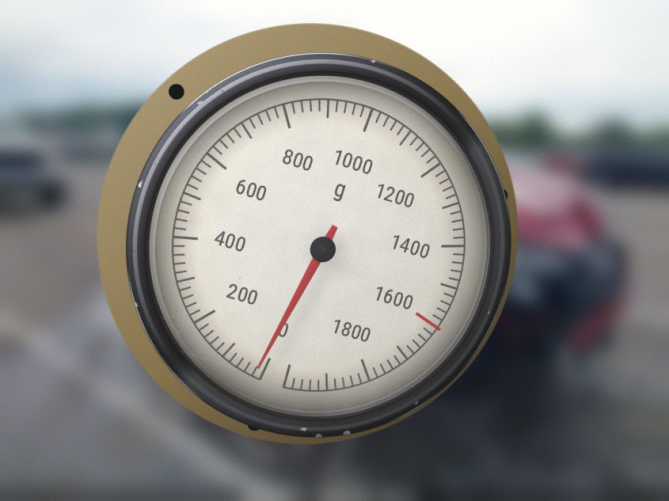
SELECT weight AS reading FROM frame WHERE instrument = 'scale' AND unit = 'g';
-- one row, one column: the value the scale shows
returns 20 g
